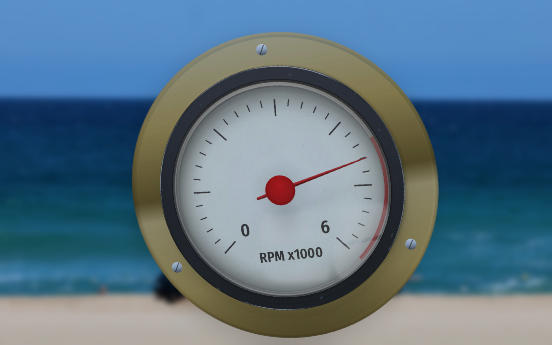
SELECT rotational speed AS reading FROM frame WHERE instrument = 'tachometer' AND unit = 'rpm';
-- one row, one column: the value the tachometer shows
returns 4600 rpm
